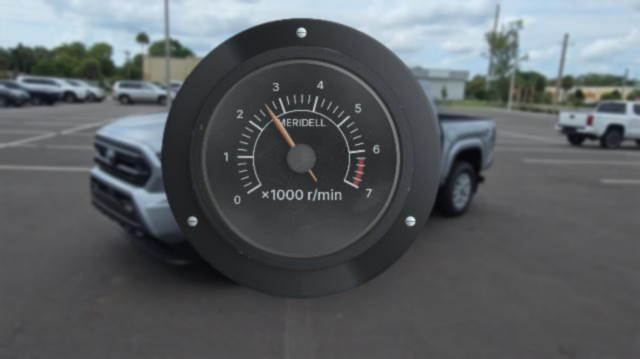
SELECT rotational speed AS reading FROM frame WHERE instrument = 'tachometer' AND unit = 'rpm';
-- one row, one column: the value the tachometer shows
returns 2600 rpm
